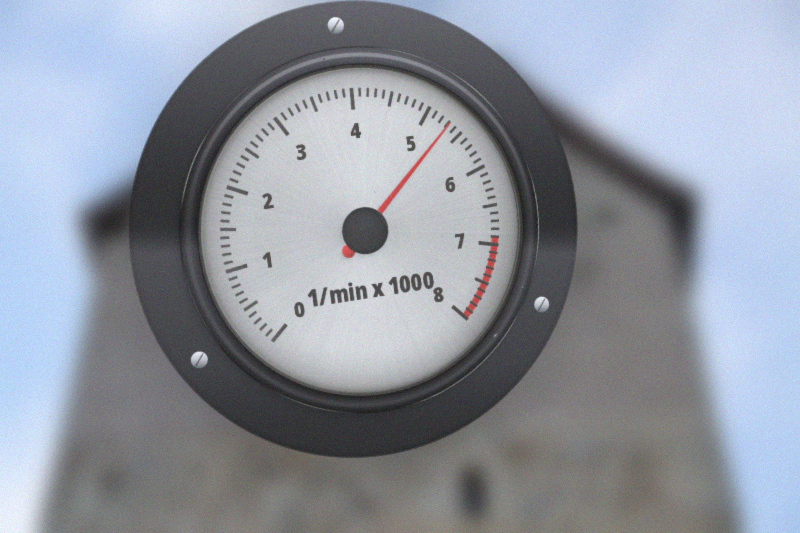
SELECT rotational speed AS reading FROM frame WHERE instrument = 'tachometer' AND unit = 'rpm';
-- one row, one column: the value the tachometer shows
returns 5300 rpm
